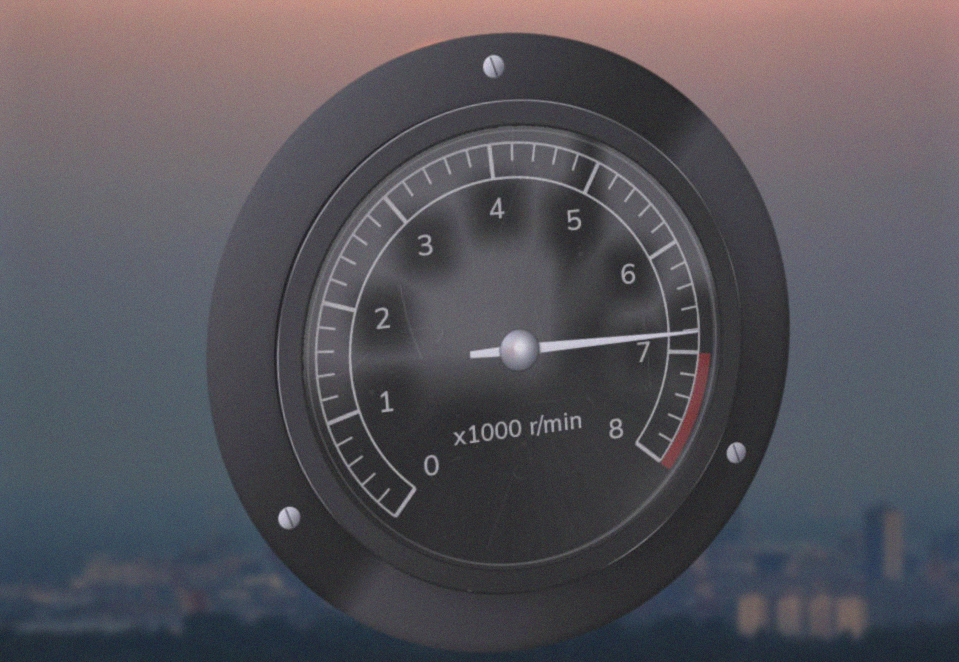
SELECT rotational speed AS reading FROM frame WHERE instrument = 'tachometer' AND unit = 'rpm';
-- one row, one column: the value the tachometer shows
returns 6800 rpm
